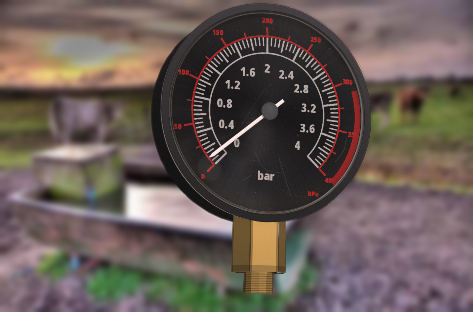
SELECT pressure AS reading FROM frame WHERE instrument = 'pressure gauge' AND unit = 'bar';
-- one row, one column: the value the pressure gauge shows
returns 0.1 bar
